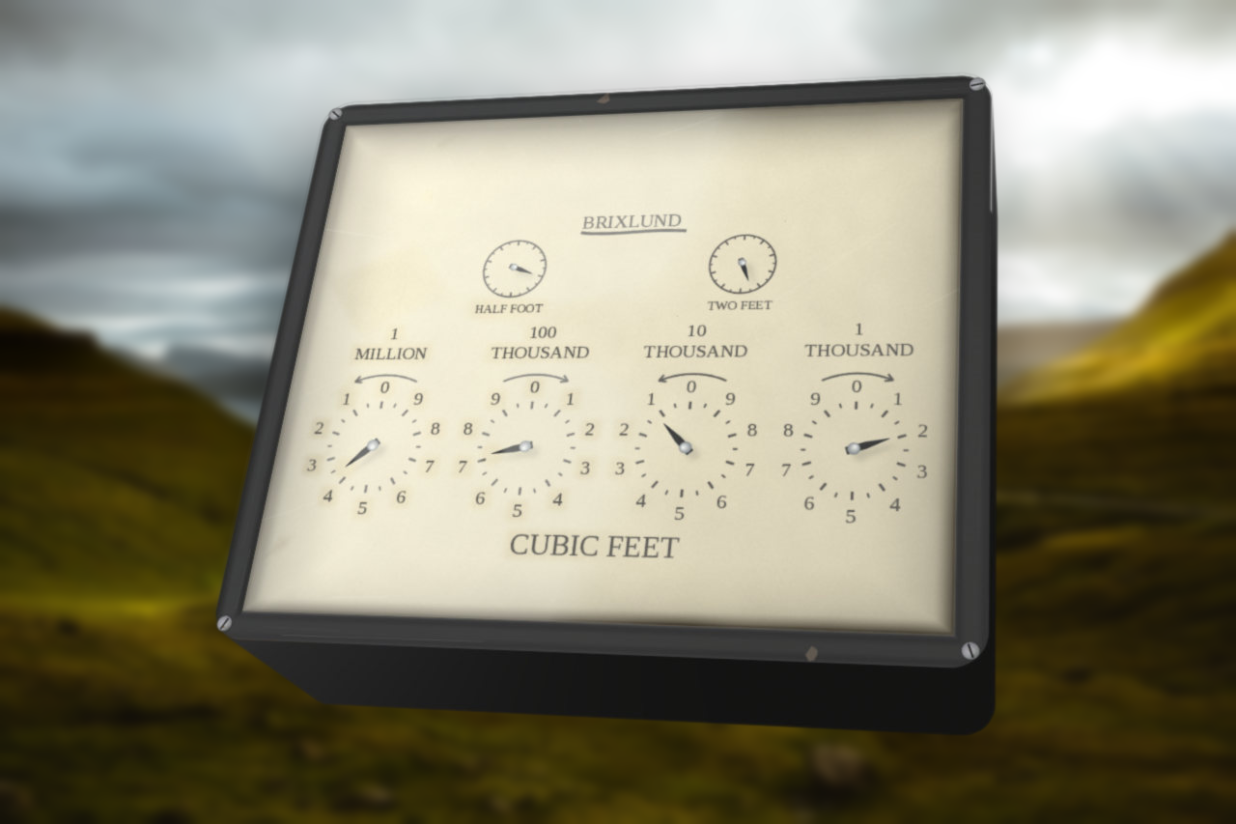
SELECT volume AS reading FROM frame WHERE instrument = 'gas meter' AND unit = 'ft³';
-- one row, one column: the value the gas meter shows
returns 371200 ft³
